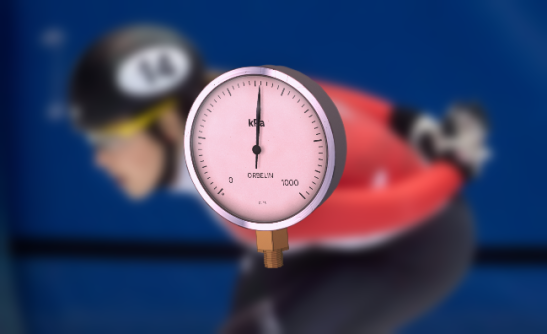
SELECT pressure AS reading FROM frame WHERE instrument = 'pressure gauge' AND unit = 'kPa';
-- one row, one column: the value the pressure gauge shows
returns 520 kPa
